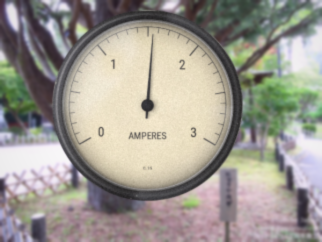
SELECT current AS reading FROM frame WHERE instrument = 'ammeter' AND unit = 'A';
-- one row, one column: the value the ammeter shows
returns 1.55 A
